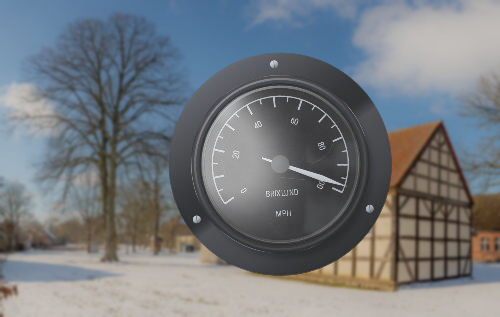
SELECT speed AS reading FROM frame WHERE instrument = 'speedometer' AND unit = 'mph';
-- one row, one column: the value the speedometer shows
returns 97.5 mph
